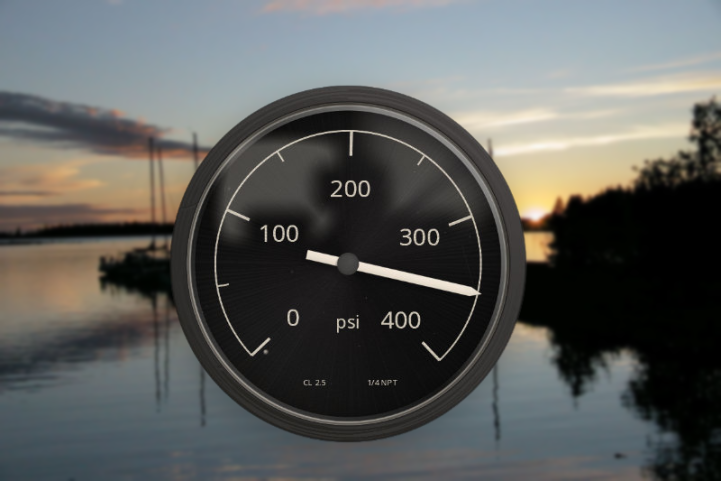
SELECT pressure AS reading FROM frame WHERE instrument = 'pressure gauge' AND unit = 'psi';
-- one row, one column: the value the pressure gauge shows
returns 350 psi
